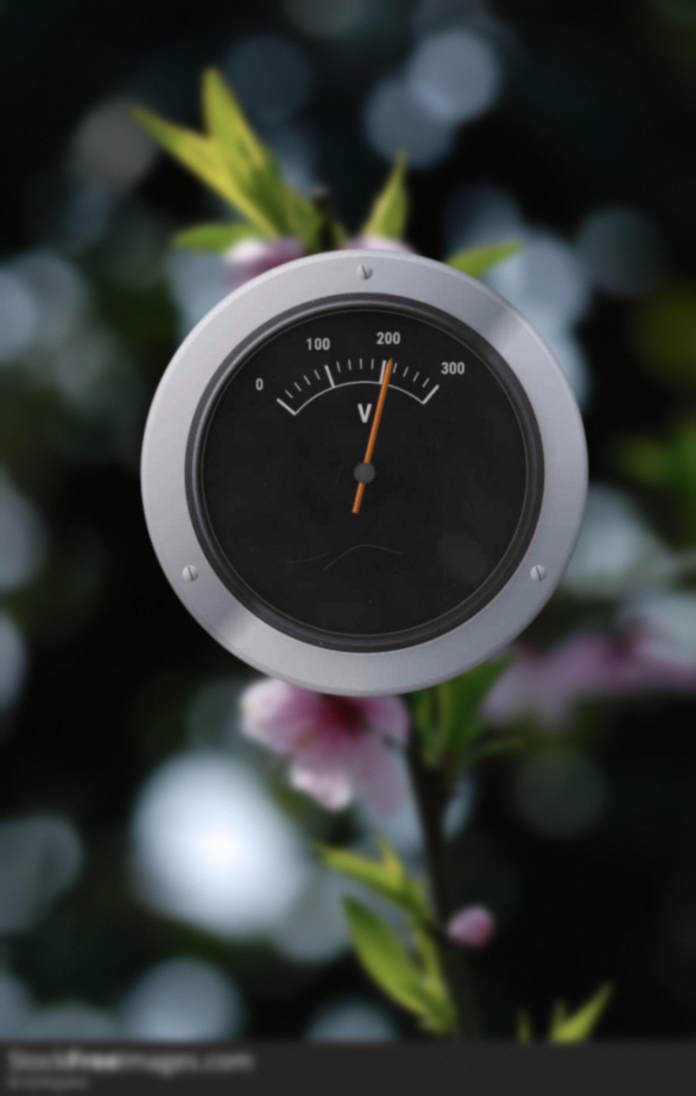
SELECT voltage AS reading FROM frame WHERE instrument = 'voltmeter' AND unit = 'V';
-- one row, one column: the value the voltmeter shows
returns 210 V
